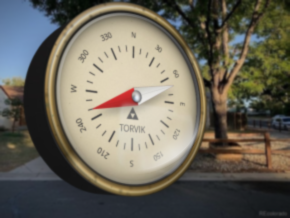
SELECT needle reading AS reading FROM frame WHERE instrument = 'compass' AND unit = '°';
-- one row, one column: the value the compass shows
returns 250 °
